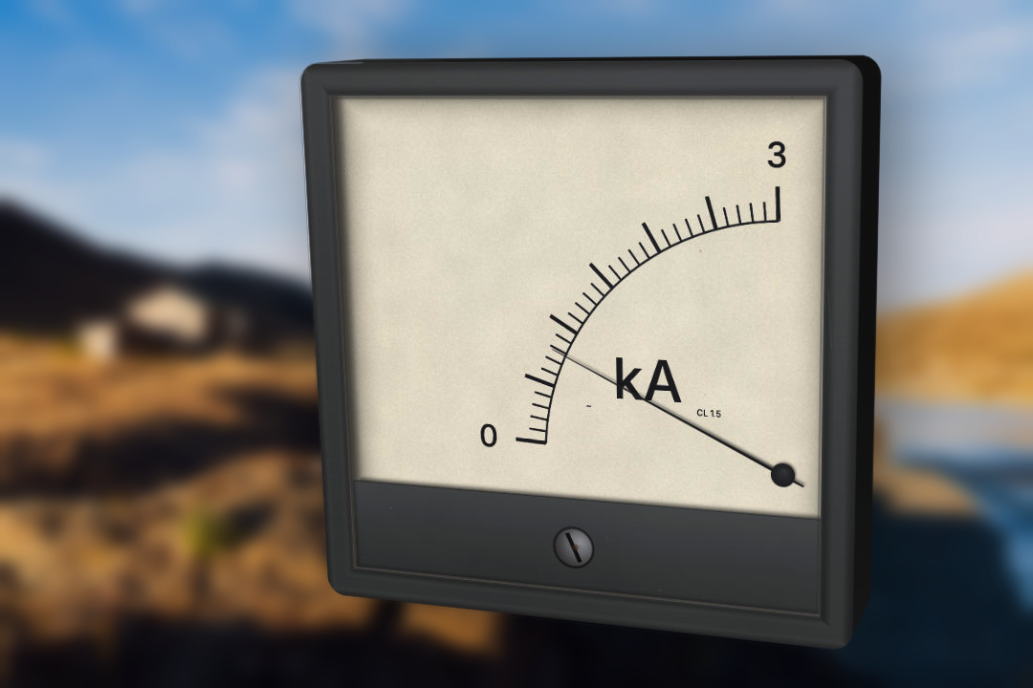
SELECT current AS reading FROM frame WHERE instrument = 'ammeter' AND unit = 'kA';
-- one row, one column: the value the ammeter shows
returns 0.8 kA
